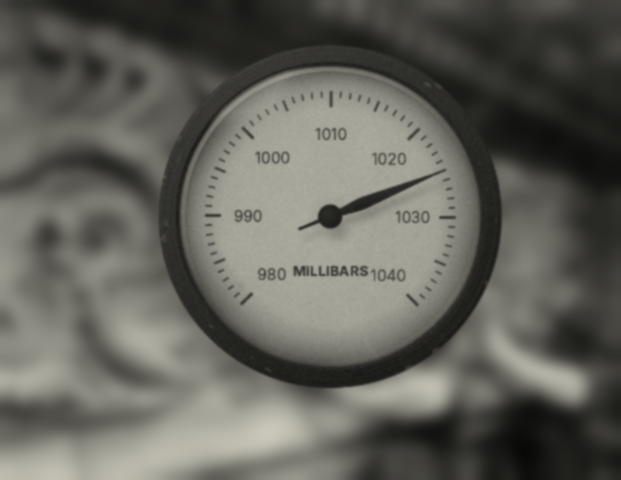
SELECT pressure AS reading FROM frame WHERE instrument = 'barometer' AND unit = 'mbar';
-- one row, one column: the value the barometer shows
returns 1025 mbar
